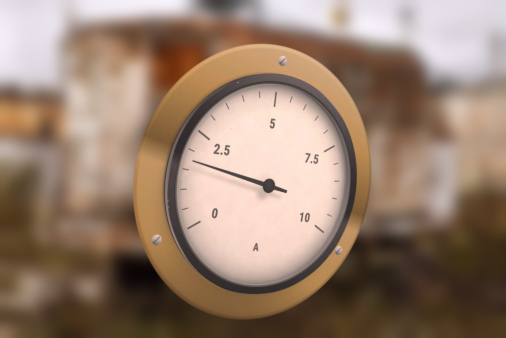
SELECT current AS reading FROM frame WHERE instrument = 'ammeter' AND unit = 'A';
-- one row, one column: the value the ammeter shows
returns 1.75 A
